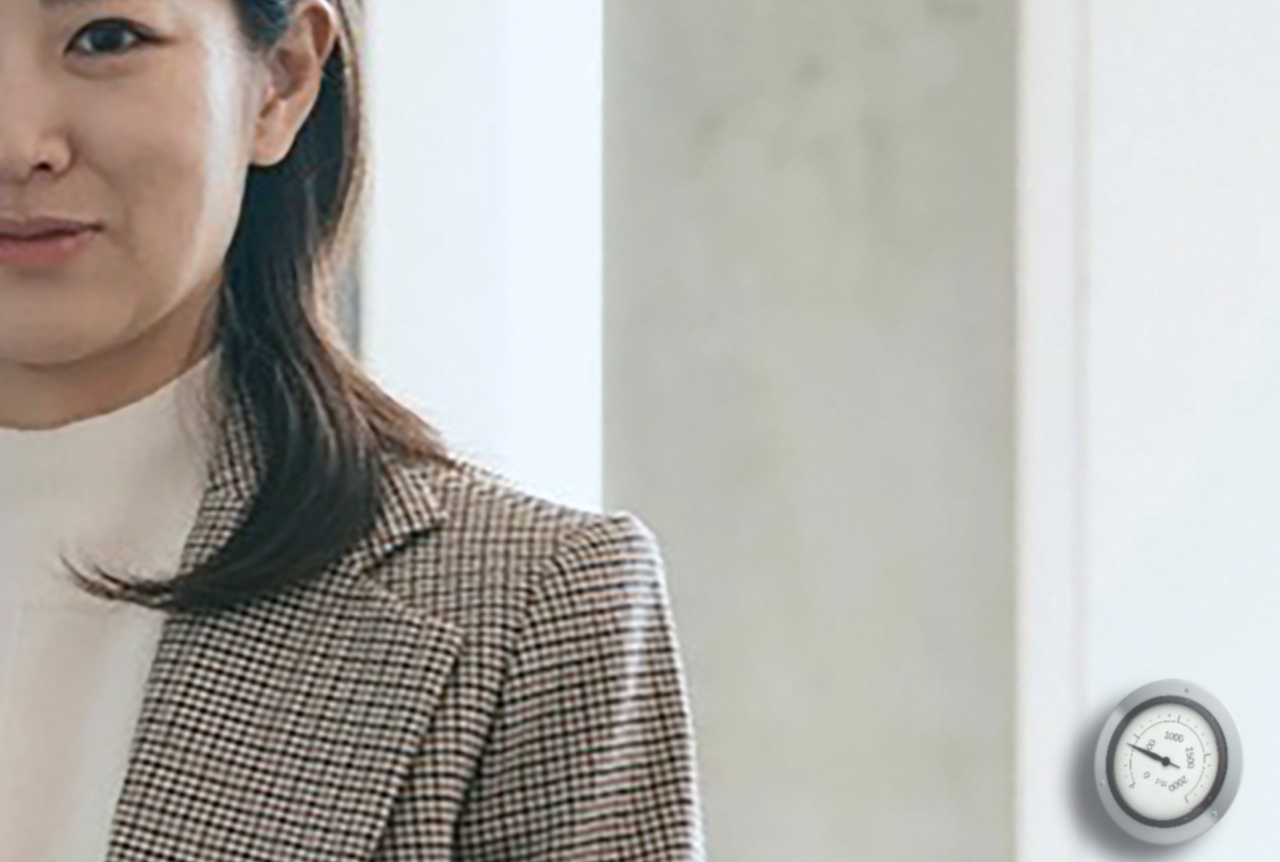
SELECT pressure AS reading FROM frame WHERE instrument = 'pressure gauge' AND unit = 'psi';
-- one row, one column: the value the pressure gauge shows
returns 400 psi
